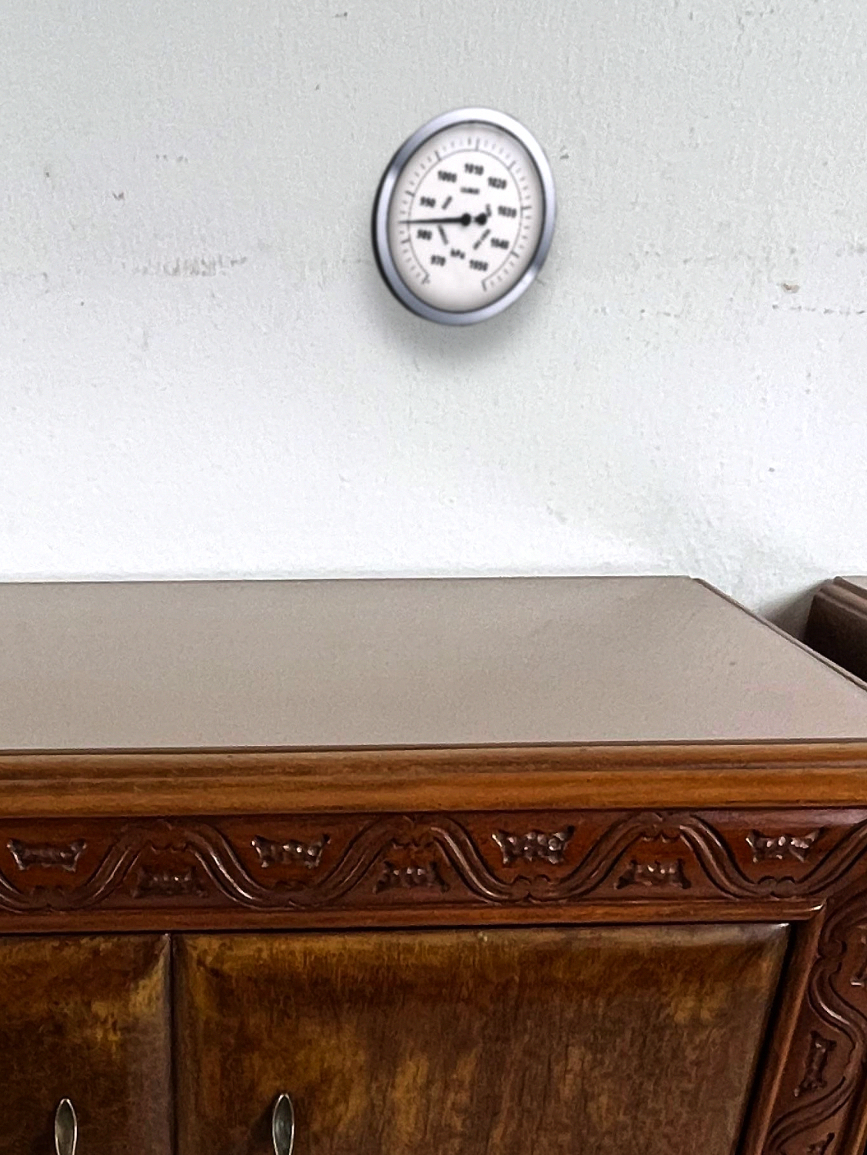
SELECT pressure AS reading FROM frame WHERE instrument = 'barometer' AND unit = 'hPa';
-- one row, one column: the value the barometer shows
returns 984 hPa
